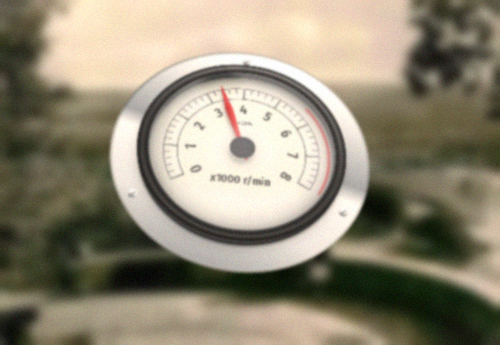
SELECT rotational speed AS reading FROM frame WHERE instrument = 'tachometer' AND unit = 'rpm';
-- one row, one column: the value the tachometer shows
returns 3400 rpm
